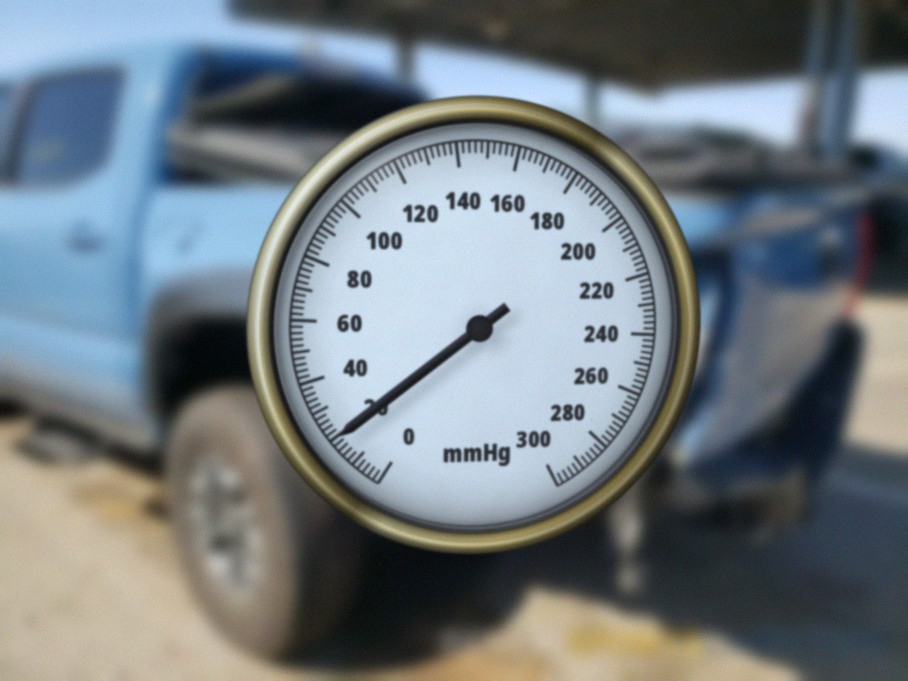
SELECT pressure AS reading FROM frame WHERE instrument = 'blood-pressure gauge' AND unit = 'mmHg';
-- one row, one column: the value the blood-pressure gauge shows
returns 20 mmHg
